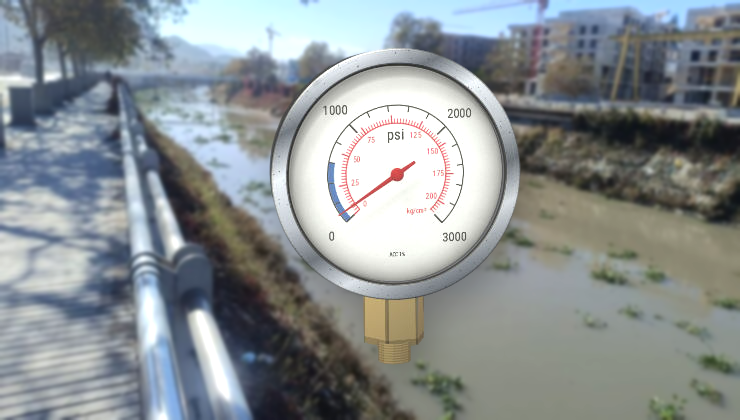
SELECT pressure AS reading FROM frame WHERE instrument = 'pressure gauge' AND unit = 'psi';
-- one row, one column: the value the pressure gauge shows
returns 100 psi
